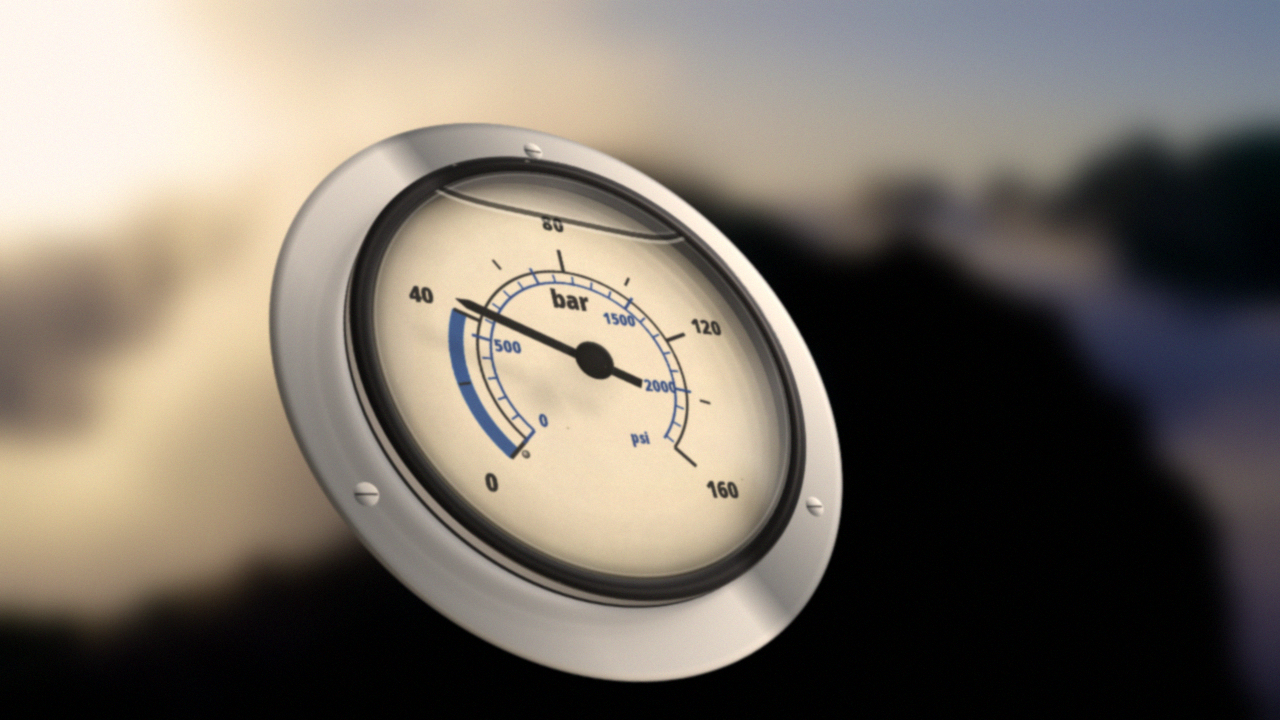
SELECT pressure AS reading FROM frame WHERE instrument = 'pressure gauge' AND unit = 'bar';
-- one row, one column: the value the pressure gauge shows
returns 40 bar
